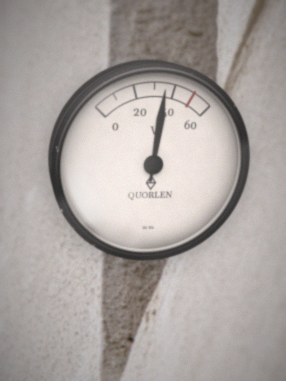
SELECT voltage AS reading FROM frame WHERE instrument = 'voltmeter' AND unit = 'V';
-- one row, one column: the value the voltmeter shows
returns 35 V
